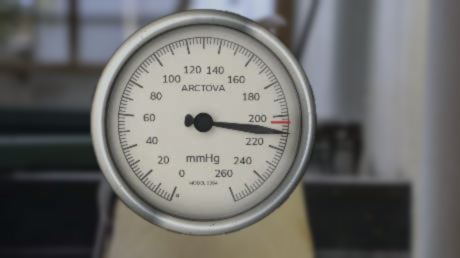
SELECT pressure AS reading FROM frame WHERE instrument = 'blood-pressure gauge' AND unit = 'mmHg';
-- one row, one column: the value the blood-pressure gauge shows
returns 210 mmHg
